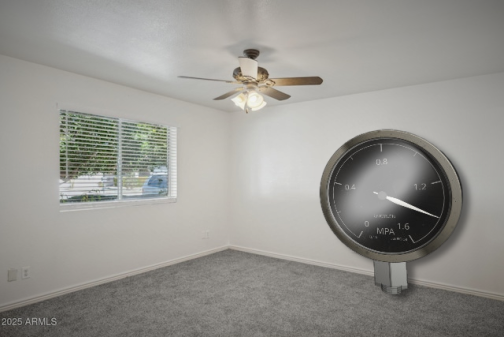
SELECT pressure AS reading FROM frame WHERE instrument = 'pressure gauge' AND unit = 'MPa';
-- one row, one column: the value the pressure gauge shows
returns 1.4 MPa
